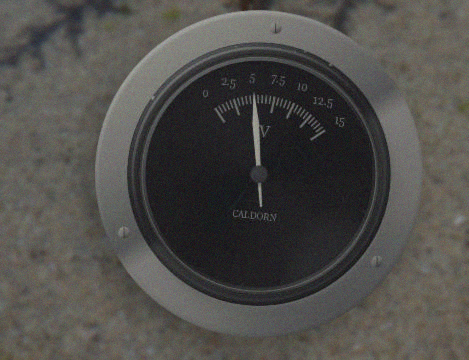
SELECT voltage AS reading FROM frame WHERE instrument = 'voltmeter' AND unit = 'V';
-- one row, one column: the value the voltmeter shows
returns 5 V
